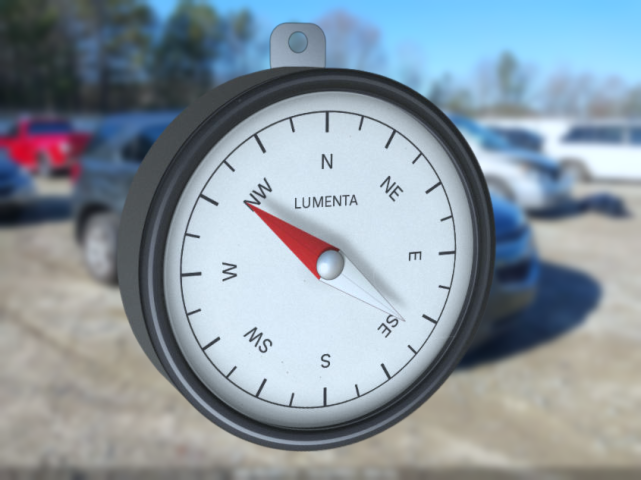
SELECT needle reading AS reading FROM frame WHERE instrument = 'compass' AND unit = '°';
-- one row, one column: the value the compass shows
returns 307.5 °
